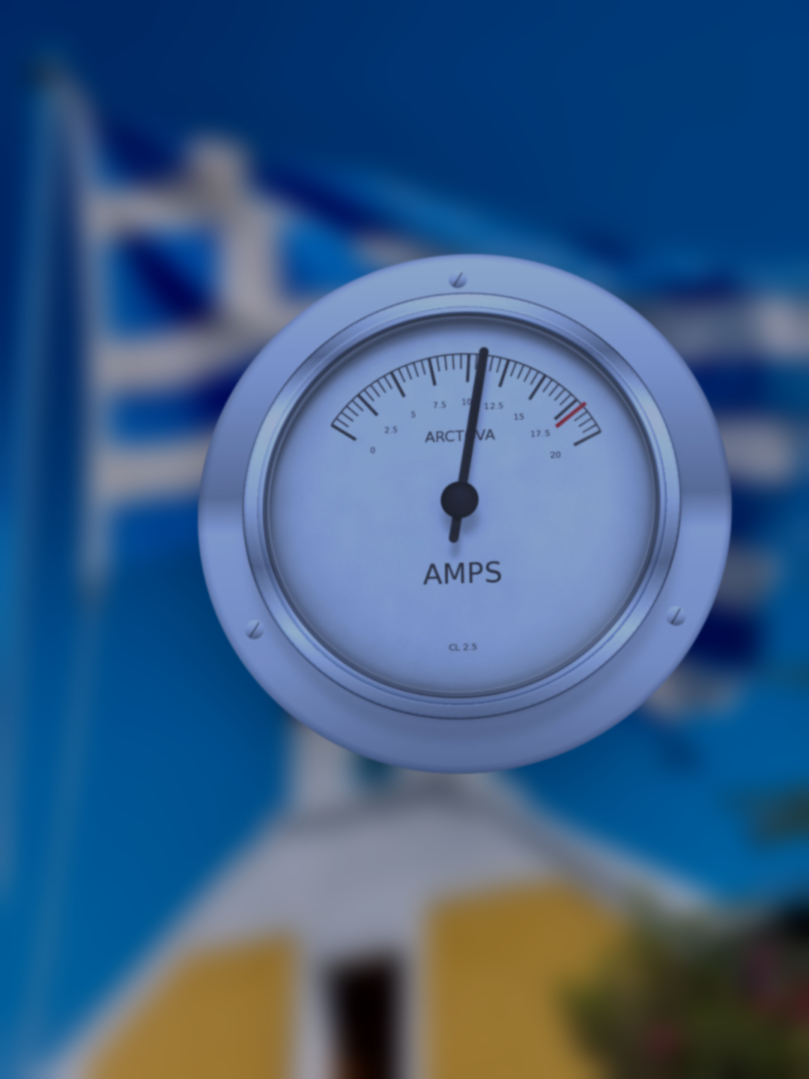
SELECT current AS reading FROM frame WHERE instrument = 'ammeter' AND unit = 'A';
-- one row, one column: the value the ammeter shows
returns 11 A
